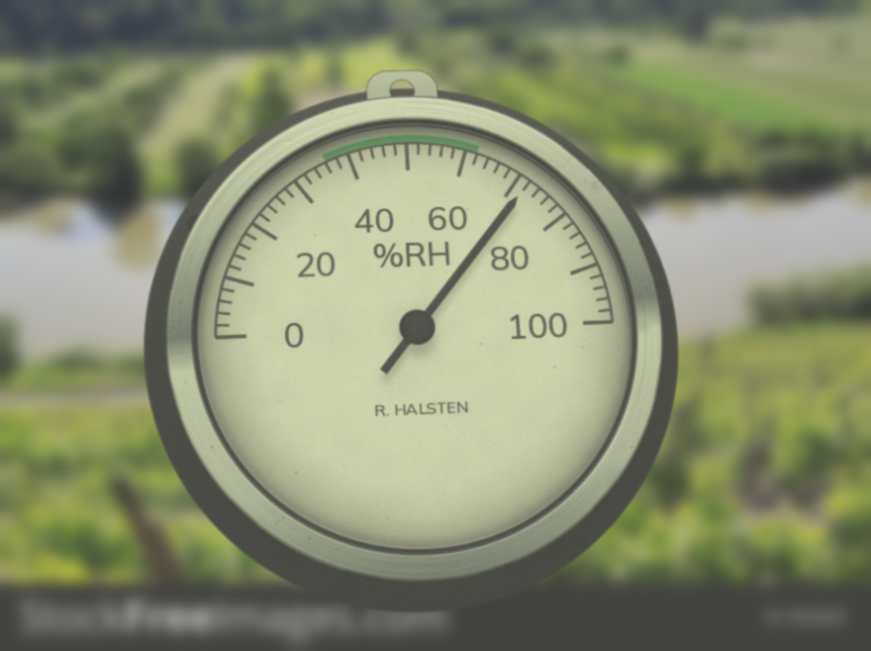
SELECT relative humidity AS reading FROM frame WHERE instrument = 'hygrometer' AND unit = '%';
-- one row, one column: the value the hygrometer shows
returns 72 %
